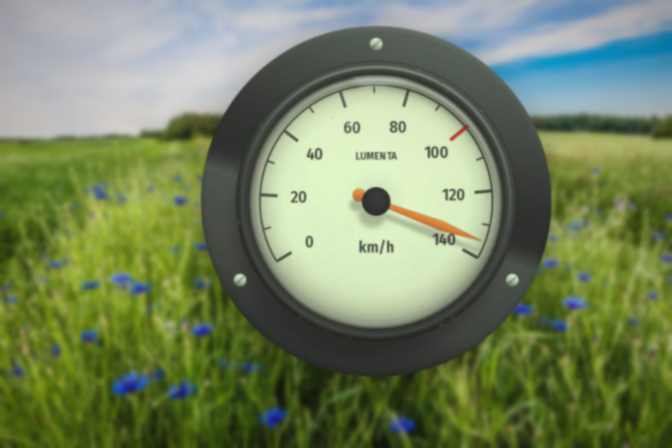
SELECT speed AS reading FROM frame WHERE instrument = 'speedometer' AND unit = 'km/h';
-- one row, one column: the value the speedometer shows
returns 135 km/h
